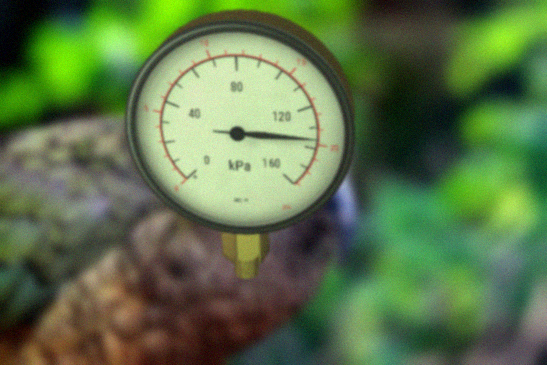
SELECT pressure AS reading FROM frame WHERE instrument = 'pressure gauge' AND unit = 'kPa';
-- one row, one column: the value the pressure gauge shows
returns 135 kPa
